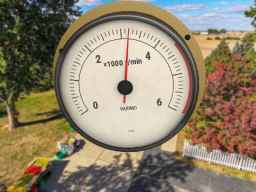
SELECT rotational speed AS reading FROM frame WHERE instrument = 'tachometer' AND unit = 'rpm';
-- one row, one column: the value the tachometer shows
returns 3200 rpm
